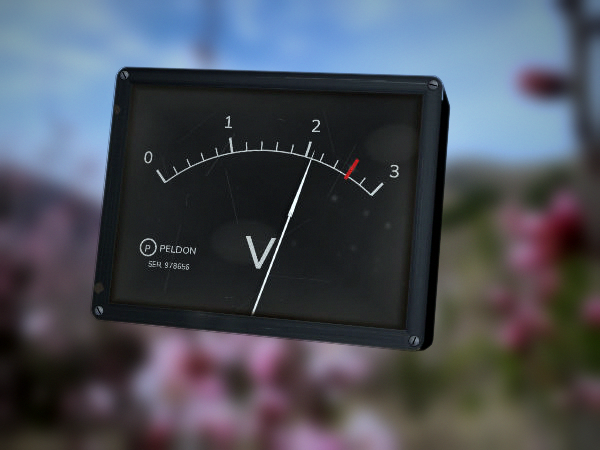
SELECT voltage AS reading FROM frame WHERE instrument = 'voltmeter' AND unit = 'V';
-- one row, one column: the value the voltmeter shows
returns 2.1 V
